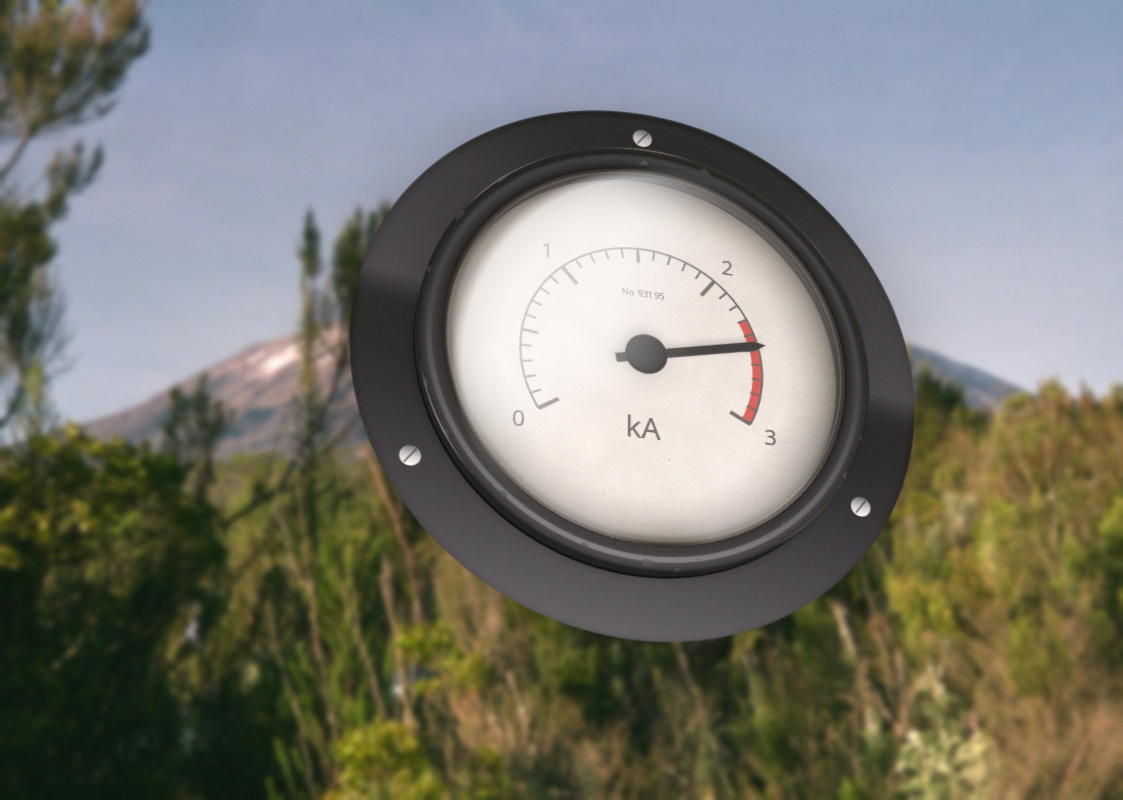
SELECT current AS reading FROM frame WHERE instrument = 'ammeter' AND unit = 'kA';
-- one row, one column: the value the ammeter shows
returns 2.5 kA
